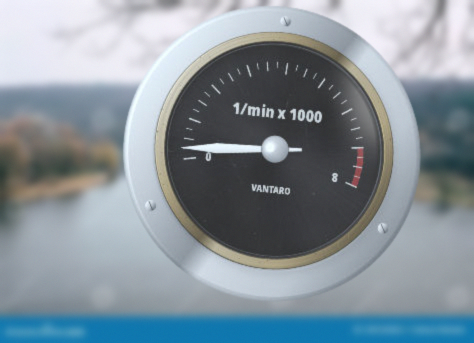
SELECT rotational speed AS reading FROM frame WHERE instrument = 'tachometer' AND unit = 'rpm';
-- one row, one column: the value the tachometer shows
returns 250 rpm
